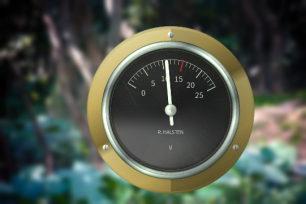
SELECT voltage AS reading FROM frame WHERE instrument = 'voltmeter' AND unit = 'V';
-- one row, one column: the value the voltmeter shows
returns 11 V
